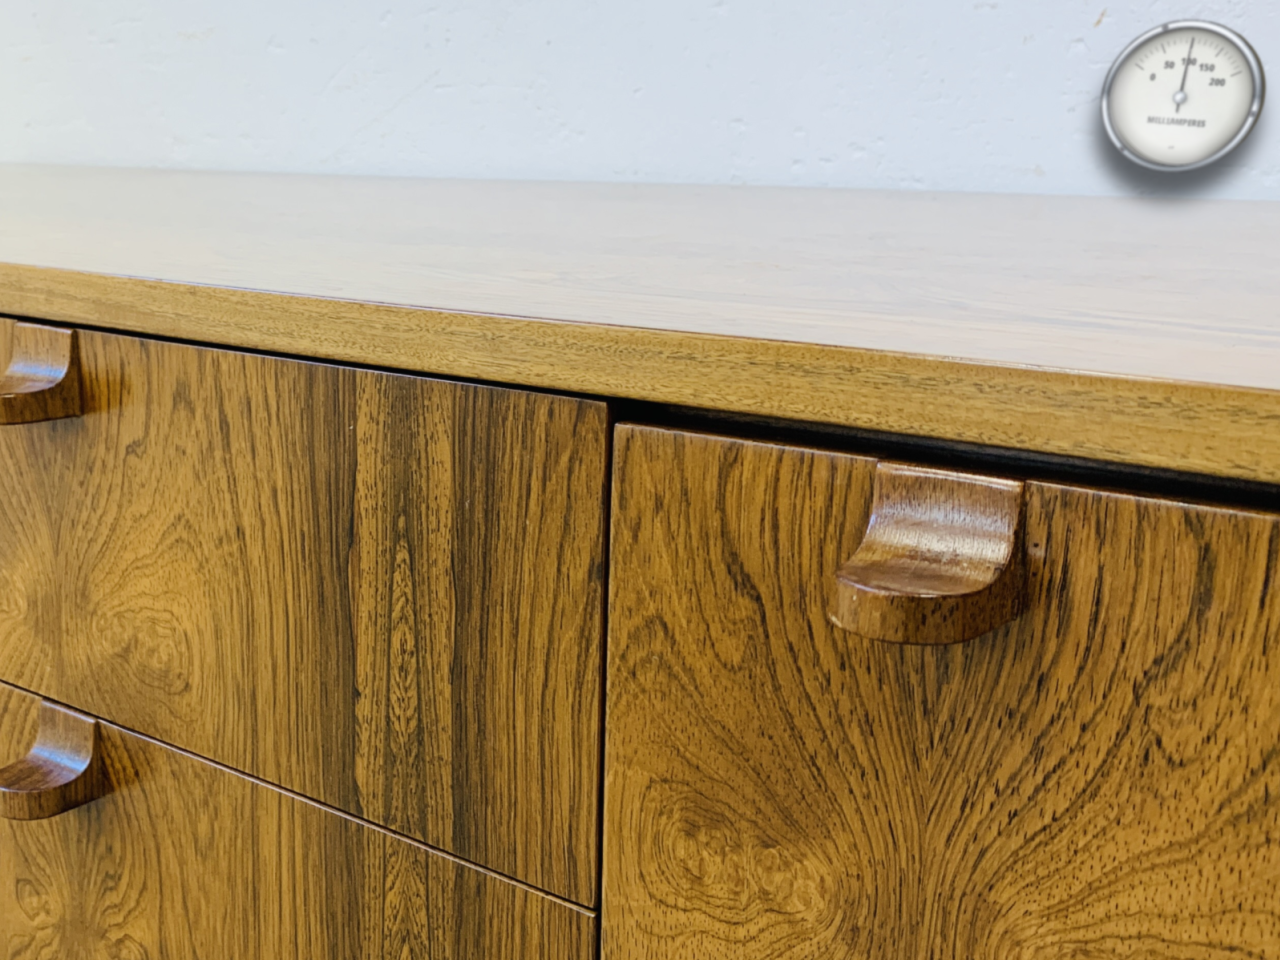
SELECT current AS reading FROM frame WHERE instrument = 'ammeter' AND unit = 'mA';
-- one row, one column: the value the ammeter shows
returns 100 mA
